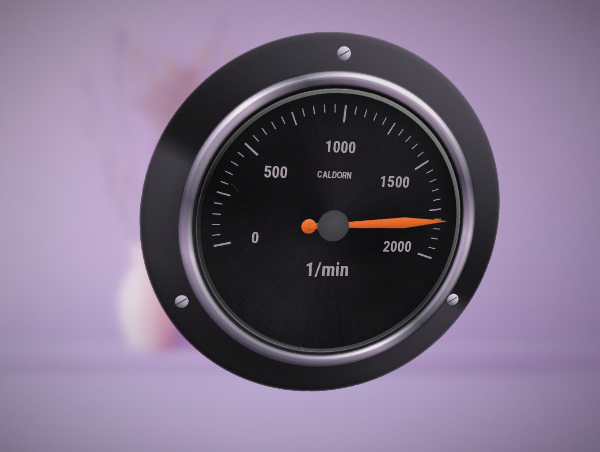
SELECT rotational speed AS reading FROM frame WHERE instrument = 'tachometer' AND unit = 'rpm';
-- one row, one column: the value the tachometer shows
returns 1800 rpm
